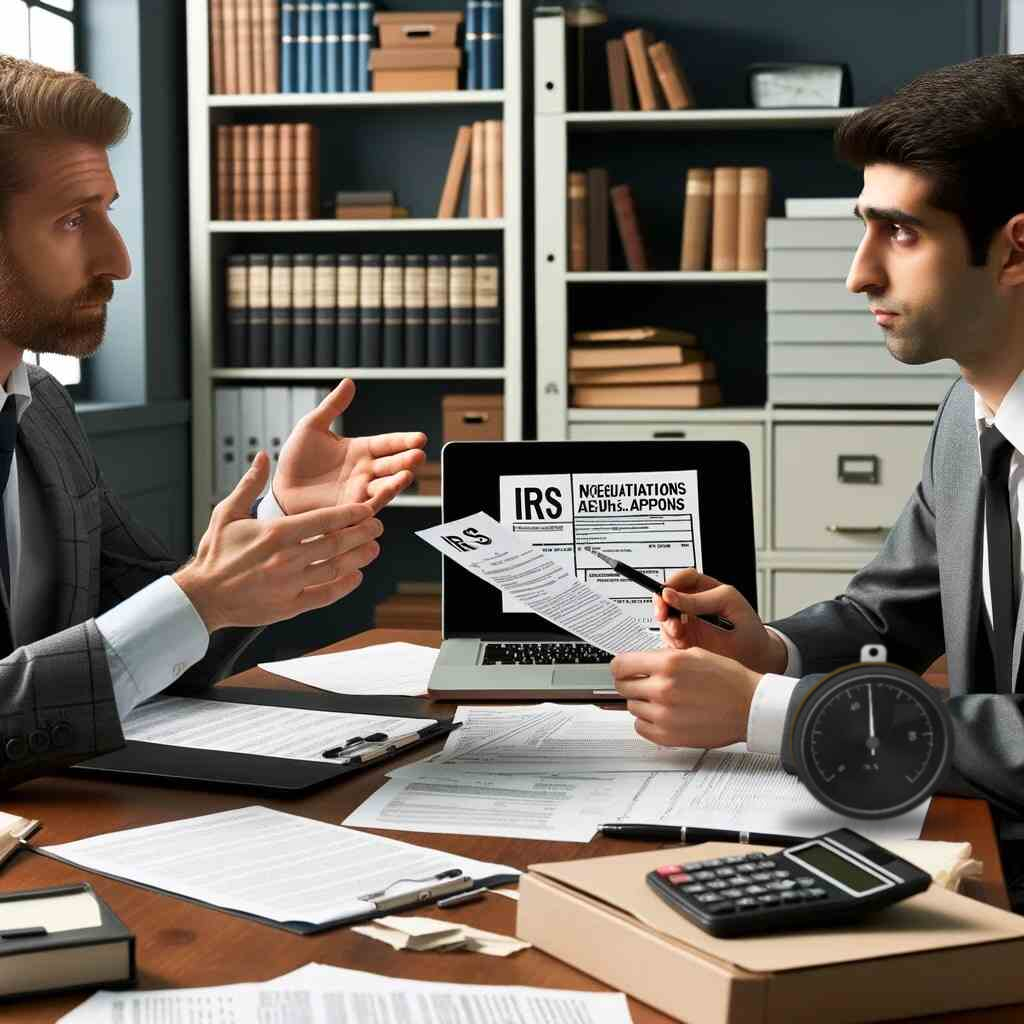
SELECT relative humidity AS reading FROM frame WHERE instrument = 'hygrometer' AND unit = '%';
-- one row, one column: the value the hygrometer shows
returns 48 %
